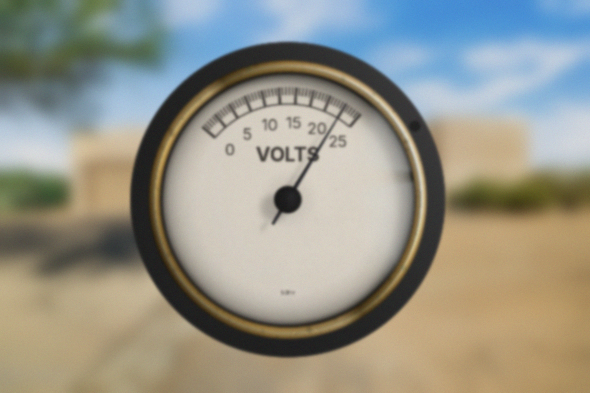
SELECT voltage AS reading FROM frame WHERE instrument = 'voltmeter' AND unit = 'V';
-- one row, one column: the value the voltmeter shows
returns 22.5 V
